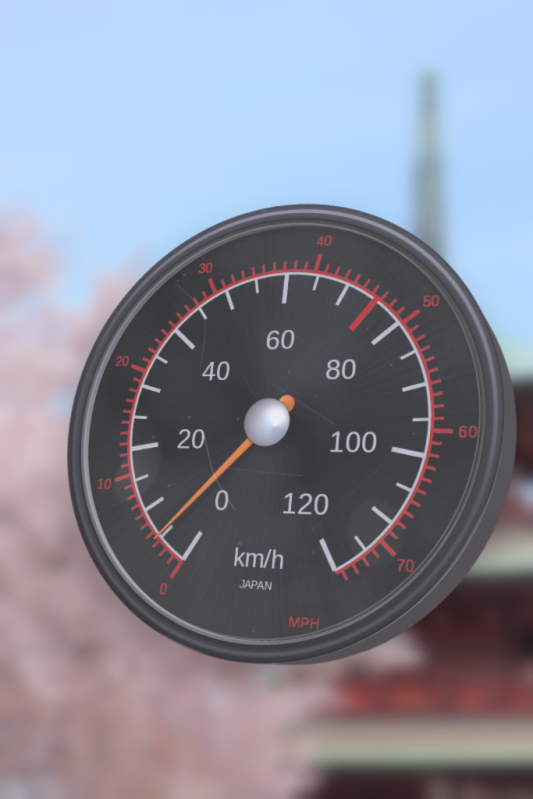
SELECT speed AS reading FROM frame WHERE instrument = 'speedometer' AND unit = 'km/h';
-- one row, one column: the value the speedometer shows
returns 5 km/h
